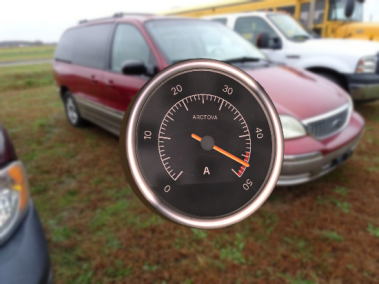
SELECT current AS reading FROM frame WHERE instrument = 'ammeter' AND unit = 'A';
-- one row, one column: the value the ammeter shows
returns 47 A
